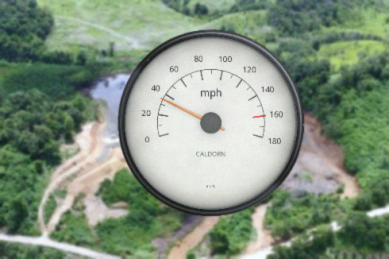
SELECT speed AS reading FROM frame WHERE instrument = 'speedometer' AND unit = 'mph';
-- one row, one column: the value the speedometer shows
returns 35 mph
